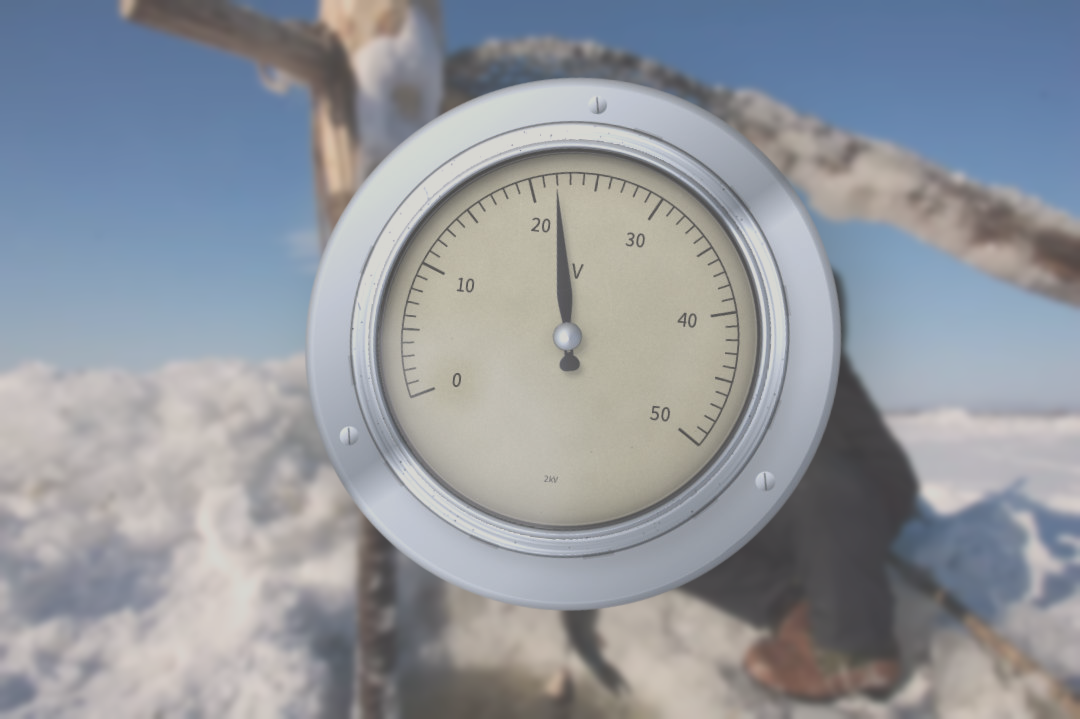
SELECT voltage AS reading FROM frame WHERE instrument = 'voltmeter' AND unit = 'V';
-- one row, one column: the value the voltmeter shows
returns 22 V
